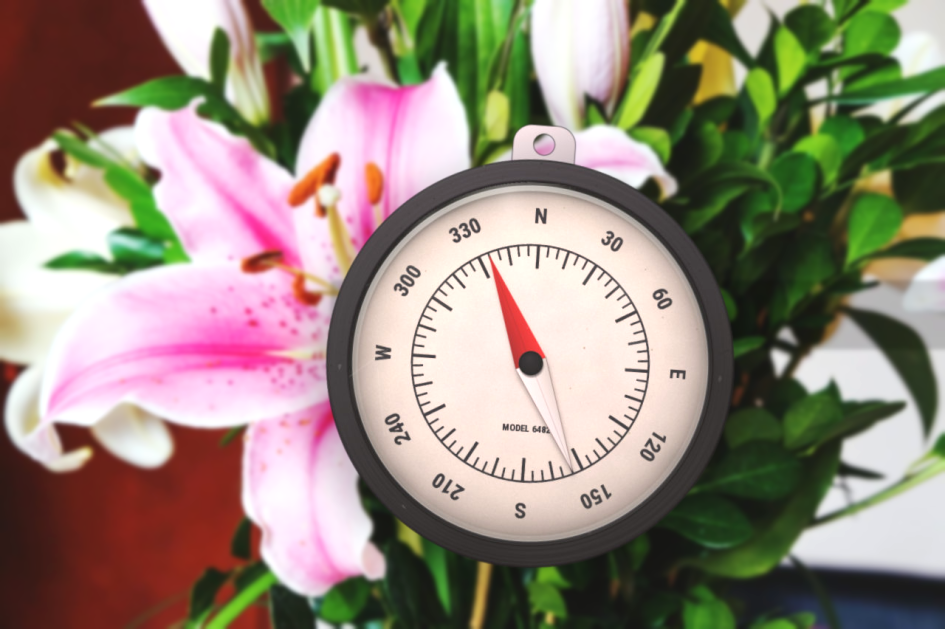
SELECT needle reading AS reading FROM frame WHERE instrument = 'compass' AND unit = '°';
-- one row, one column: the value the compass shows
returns 335 °
